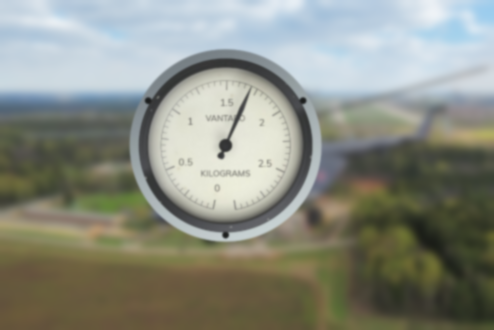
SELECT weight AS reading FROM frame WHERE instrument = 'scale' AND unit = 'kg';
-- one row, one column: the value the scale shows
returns 1.7 kg
